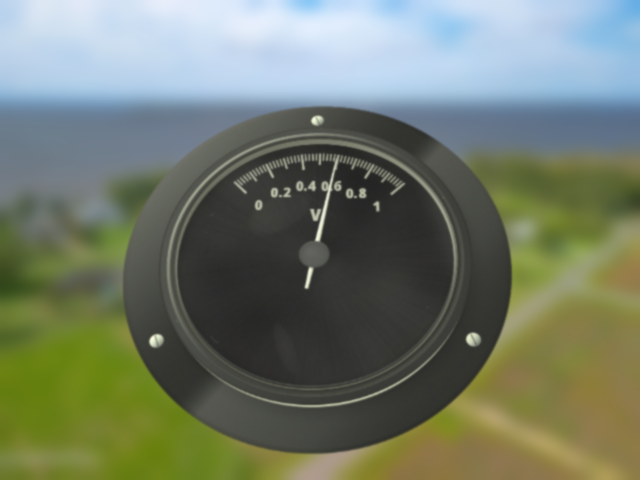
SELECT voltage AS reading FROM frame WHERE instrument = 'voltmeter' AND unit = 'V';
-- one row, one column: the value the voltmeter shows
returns 0.6 V
